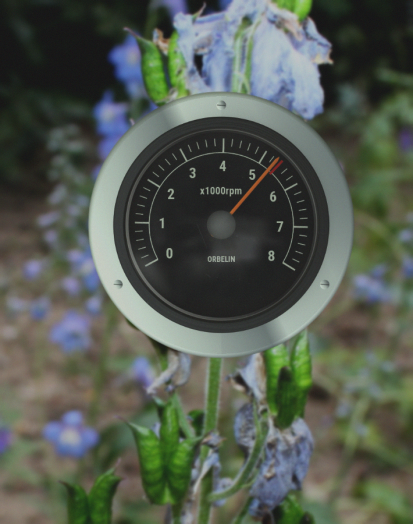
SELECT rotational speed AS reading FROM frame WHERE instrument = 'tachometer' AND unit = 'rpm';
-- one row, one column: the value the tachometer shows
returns 5300 rpm
